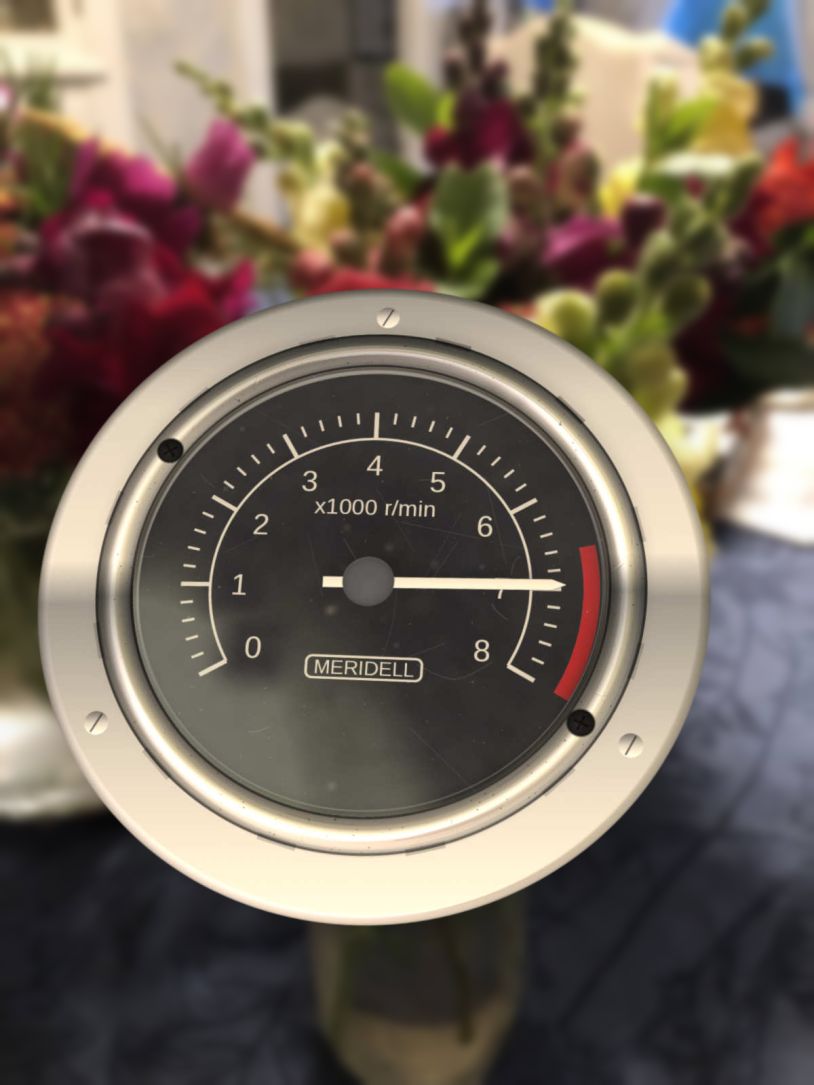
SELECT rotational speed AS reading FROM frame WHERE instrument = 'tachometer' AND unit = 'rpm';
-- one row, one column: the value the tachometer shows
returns 7000 rpm
